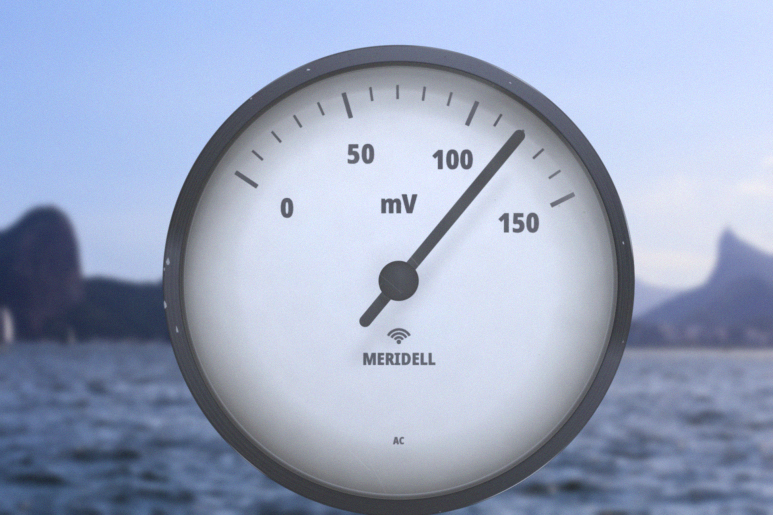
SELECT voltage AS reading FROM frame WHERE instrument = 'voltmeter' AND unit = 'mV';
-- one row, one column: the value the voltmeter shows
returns 120 mV
